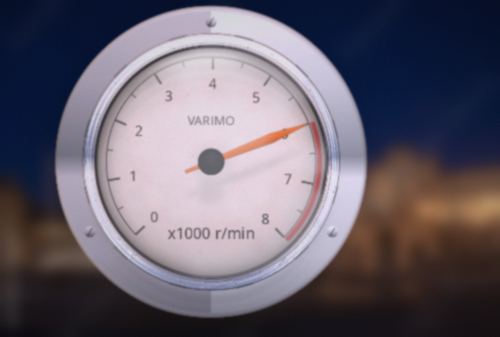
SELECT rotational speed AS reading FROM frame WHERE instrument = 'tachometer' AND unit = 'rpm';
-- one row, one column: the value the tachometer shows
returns 6000 rpm
